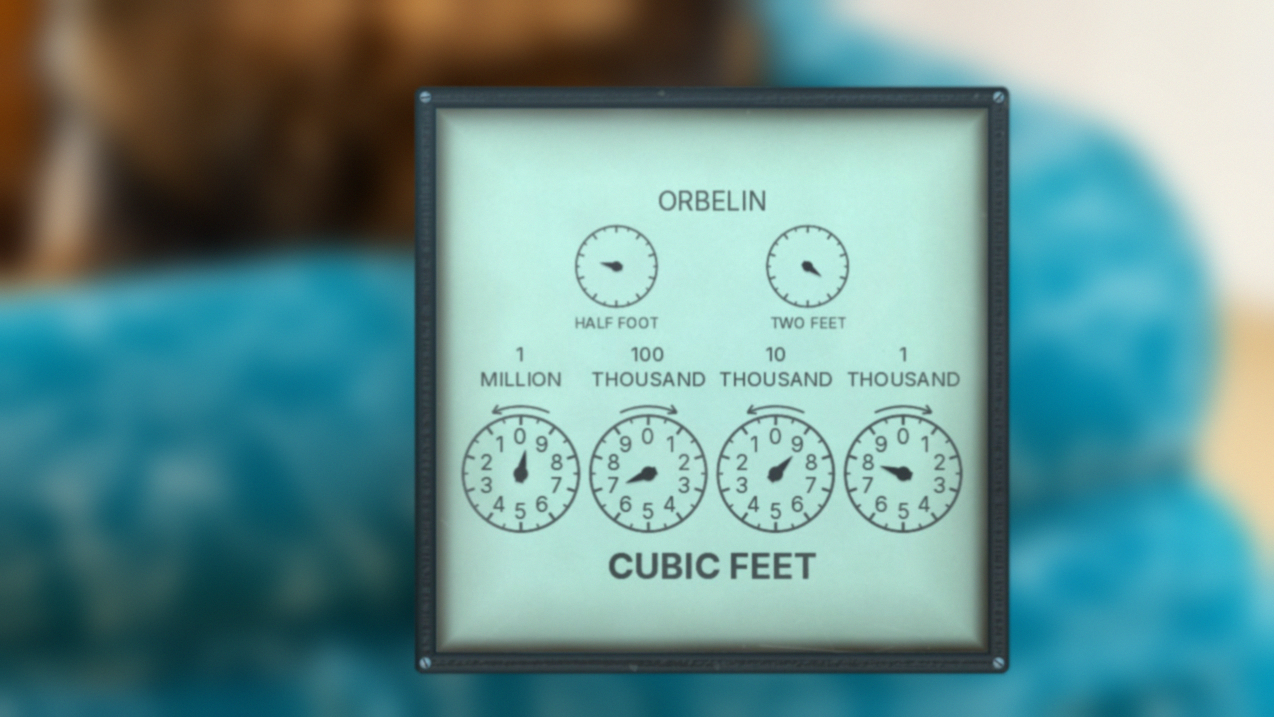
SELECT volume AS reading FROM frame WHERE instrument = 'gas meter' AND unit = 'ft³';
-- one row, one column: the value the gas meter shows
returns 968800 ft³
